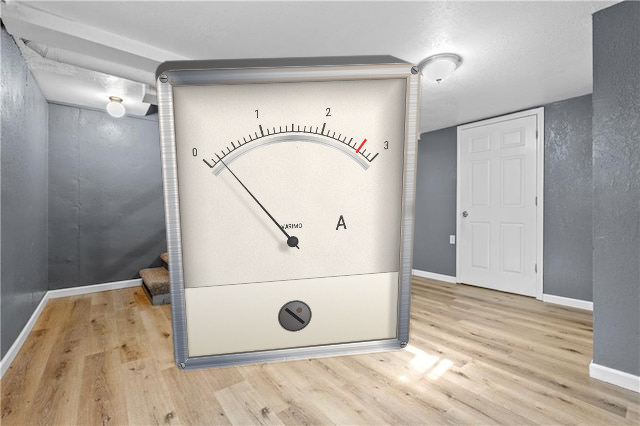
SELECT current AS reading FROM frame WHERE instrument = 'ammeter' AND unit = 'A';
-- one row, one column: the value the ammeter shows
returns 0.2 A
